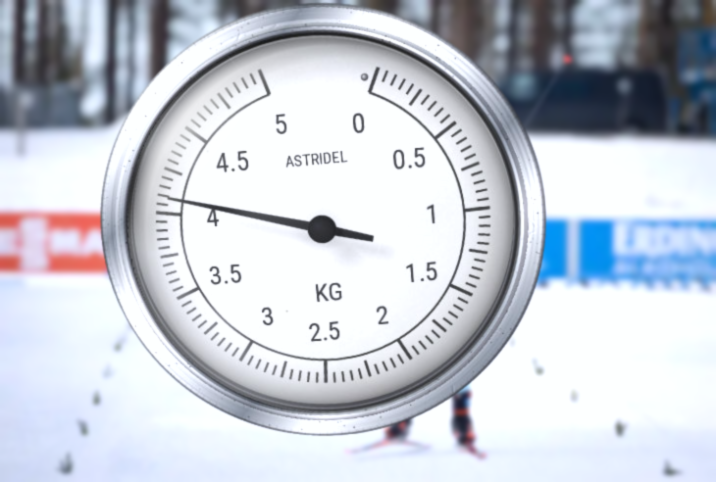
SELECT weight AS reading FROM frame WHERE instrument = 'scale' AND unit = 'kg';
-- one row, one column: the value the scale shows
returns 4.1 kg
